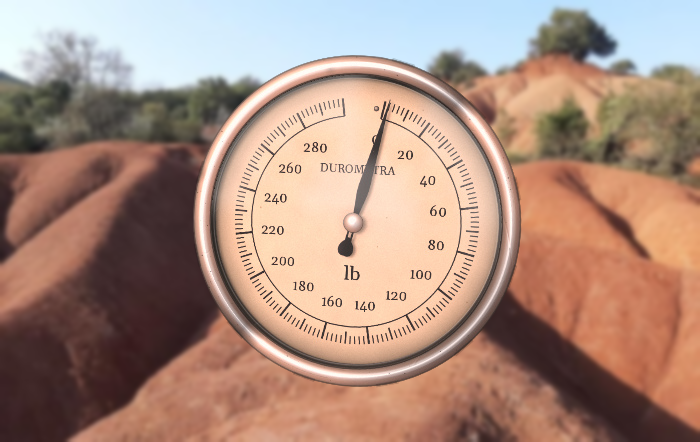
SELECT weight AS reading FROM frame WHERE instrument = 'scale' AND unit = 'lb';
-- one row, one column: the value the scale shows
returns 2 lb
